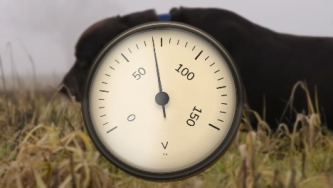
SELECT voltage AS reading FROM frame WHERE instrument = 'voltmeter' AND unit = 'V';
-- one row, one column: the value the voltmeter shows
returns 70 V
